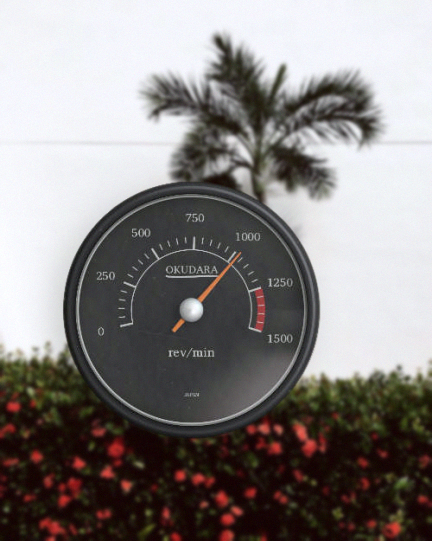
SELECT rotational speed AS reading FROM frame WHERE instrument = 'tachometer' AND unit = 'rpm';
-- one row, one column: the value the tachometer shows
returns 1025 rpm
